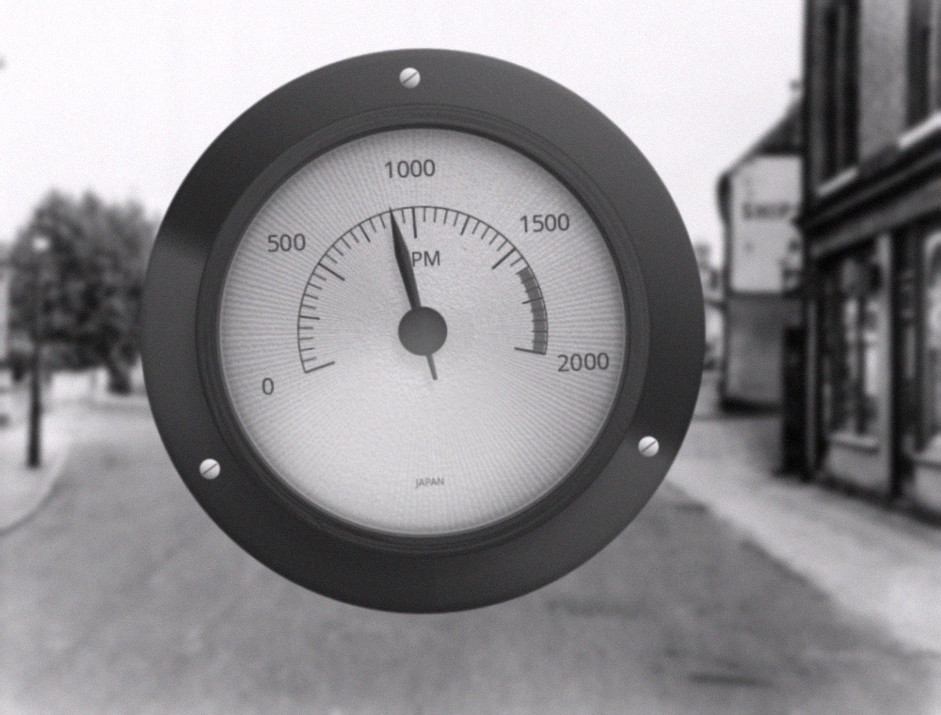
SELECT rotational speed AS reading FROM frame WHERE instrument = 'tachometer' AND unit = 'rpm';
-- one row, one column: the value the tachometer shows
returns 900 rpm
